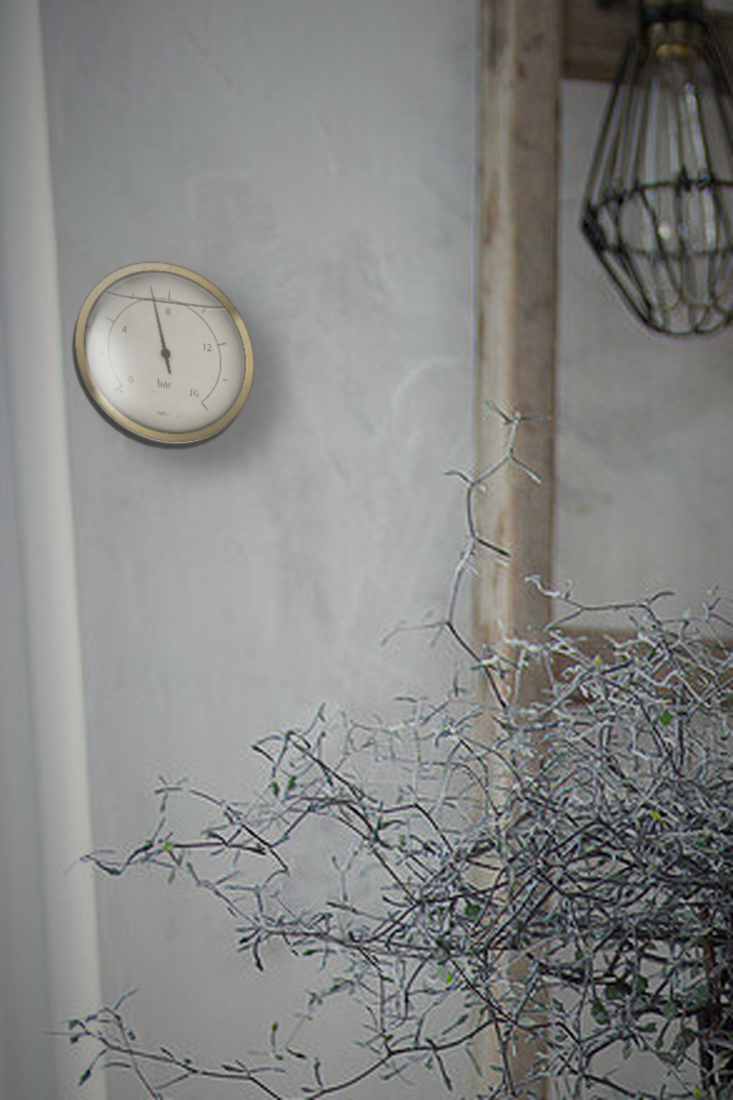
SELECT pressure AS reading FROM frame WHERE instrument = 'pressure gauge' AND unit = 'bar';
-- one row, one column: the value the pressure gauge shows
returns 7 bar
